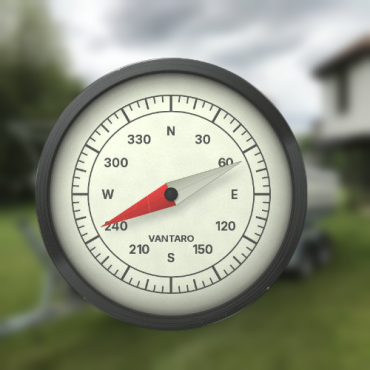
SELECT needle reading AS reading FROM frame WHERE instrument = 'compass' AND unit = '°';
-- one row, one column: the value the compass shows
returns 245 °
